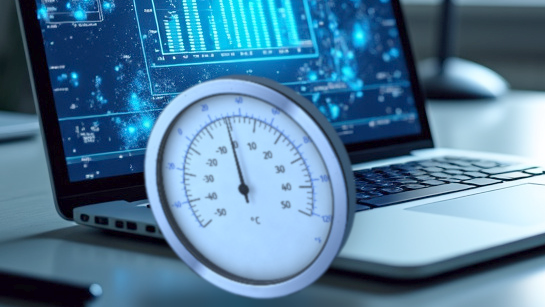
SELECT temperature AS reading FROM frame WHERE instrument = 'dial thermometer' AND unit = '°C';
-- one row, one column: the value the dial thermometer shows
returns 0 °C
